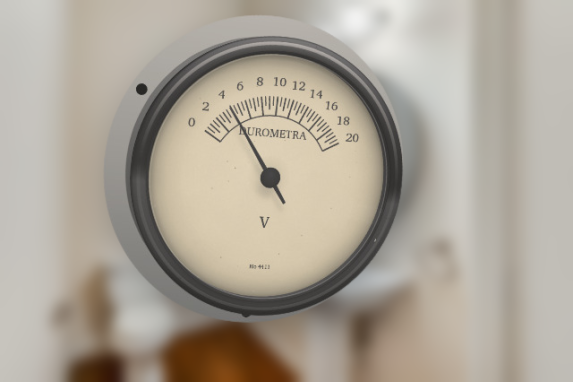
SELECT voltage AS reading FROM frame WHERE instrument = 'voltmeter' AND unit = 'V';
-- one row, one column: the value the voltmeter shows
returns 4 V
